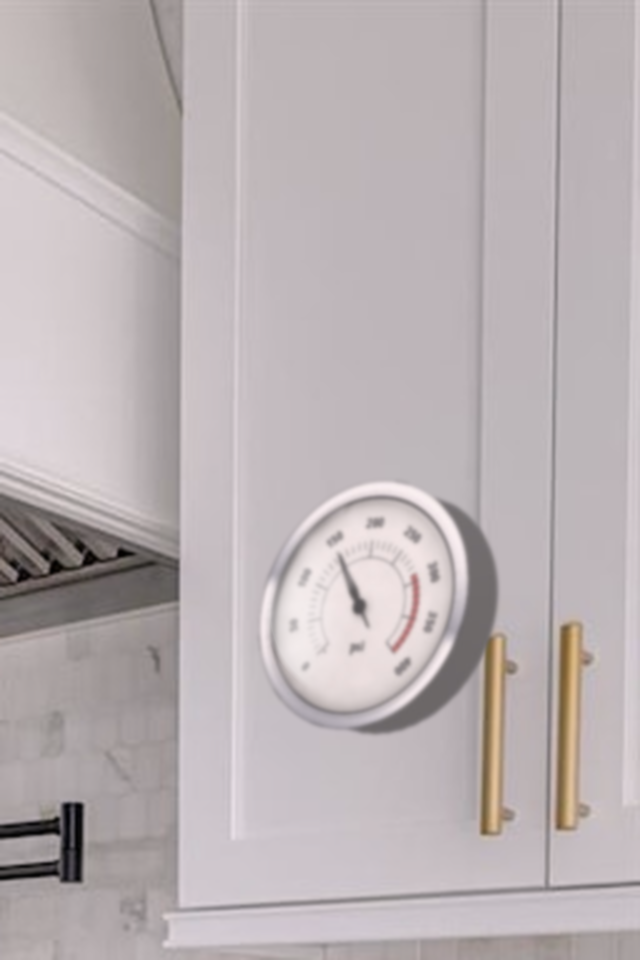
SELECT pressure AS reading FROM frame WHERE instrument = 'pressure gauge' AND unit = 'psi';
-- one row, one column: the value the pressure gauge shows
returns 150 psi
